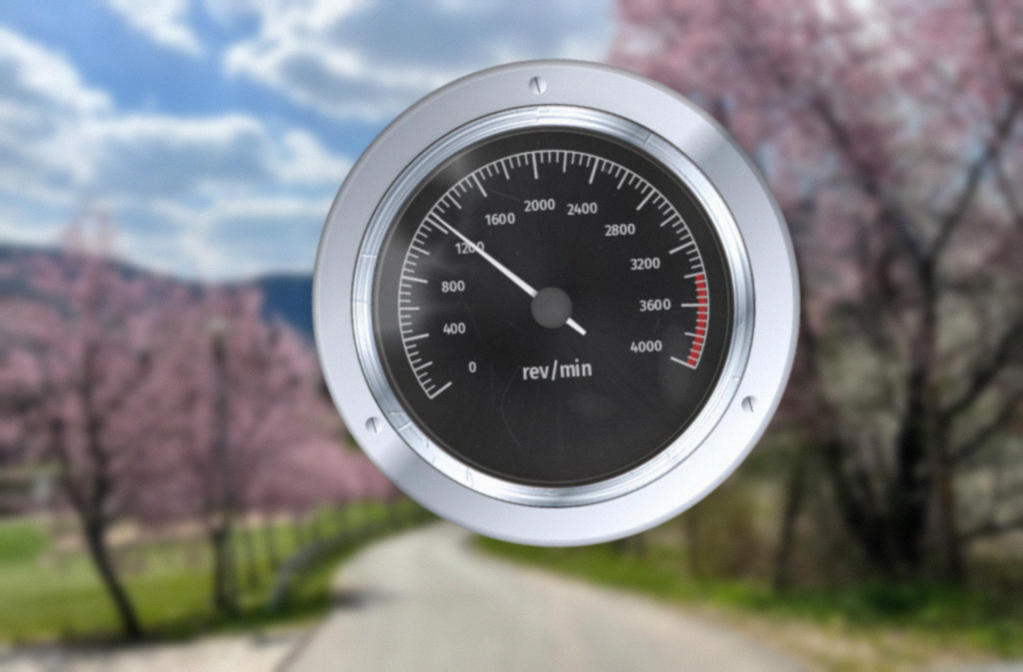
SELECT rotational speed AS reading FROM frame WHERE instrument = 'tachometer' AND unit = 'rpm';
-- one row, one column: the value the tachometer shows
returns 1250 rpm
